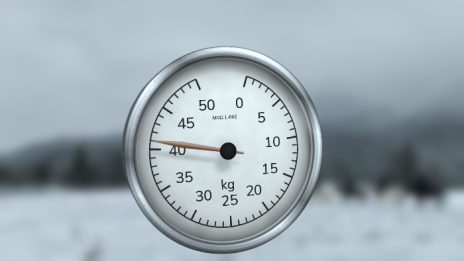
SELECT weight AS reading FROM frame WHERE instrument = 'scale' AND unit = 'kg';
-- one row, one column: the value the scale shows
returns 41 kg
